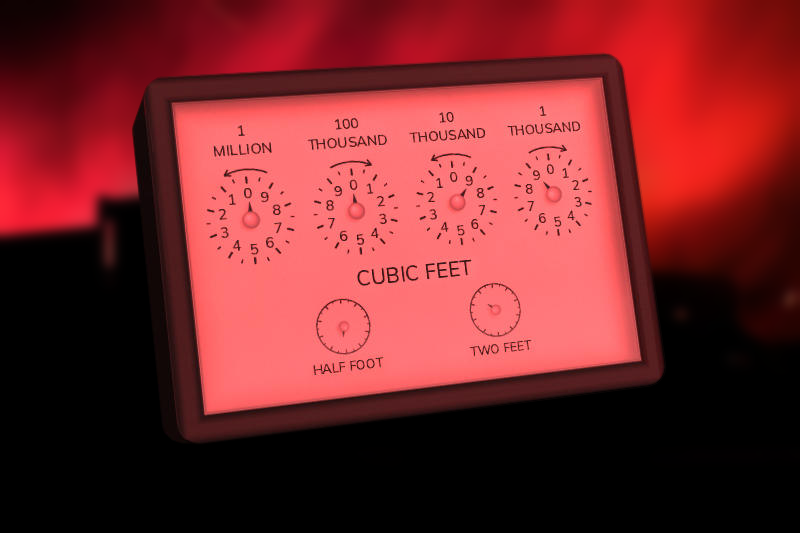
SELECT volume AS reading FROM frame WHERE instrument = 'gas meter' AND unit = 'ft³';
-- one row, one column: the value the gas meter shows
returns 998900 ft³
